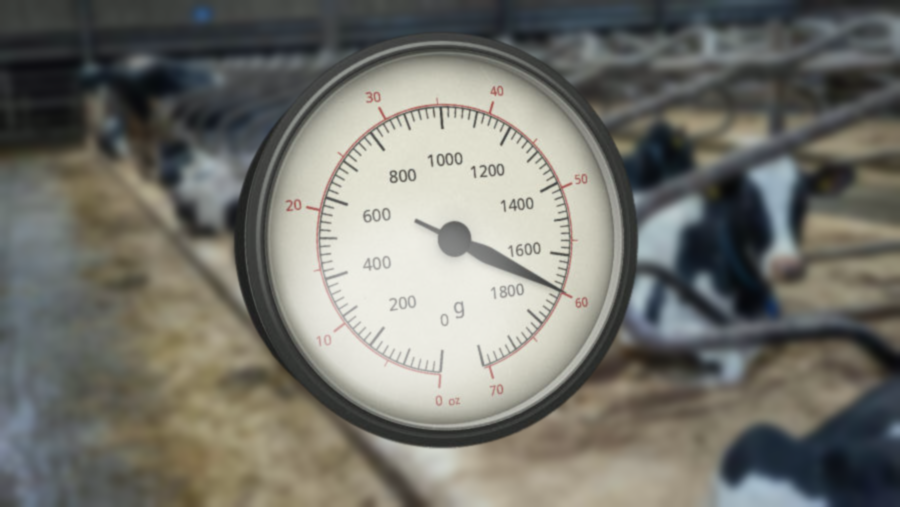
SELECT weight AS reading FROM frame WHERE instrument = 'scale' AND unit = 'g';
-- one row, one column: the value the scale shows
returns 1700 g
